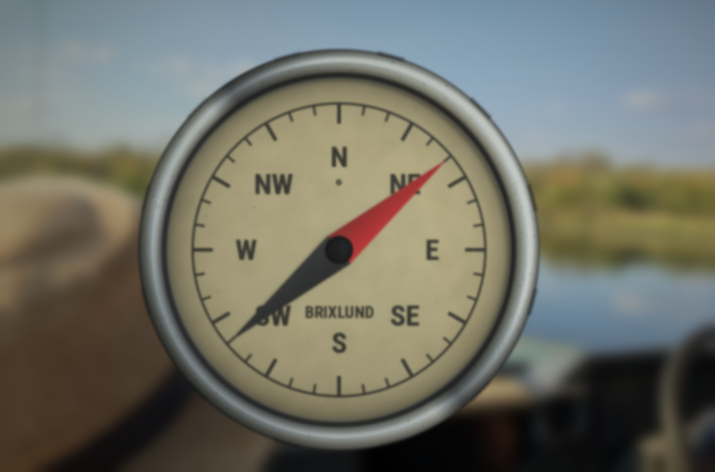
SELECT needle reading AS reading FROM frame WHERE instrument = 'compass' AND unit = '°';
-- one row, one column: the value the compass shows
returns 50 °
